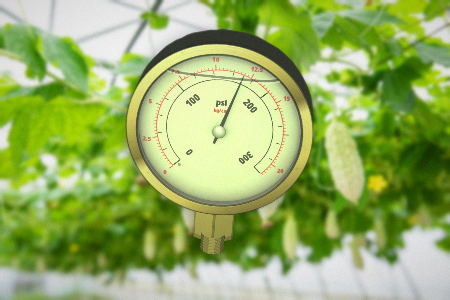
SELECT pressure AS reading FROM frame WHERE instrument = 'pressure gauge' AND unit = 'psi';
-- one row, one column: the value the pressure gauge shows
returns 170 psi
